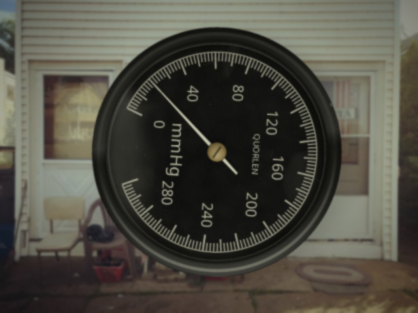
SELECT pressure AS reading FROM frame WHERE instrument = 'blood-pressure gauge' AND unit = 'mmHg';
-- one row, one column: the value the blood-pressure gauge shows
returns 20 mmHg
